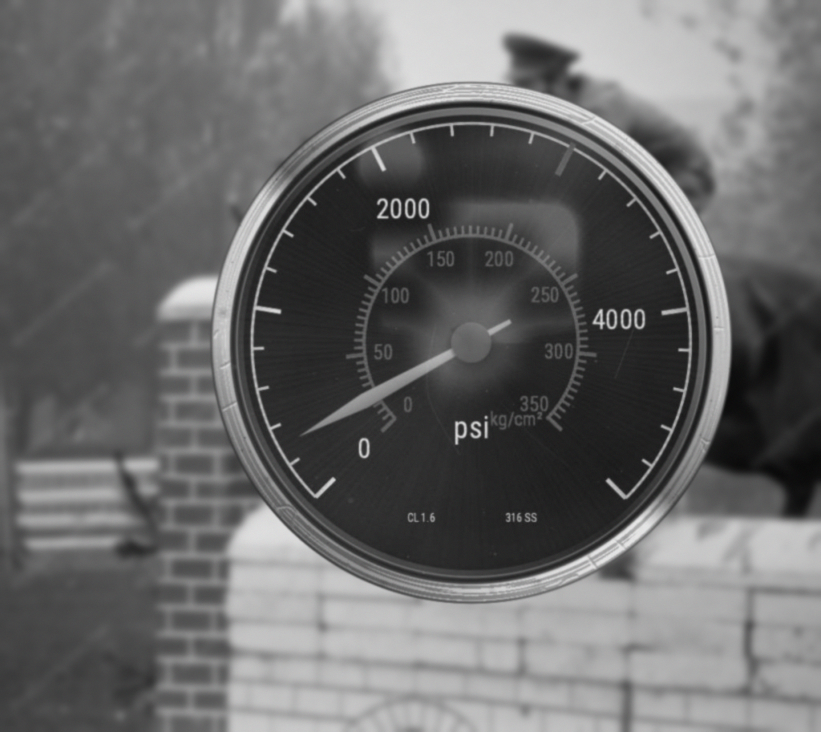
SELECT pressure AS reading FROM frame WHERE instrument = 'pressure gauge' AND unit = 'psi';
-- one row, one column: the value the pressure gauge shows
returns 300 psi
